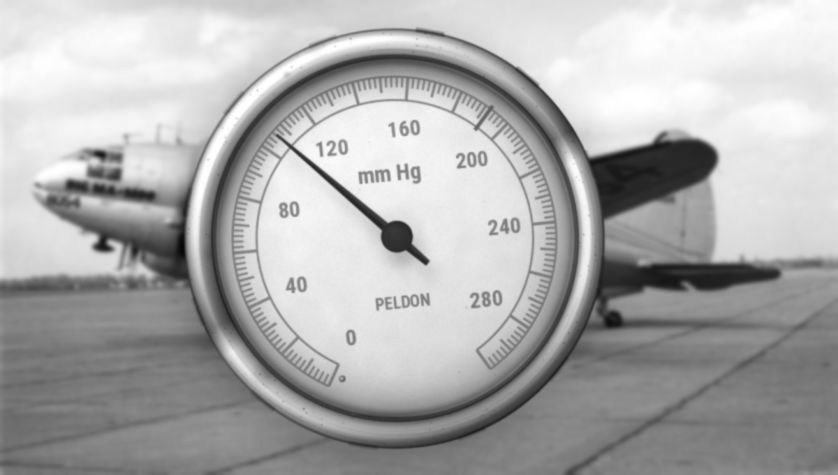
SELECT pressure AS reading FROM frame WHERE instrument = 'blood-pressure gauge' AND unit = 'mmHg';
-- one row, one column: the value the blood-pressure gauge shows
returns 106 mmHg
